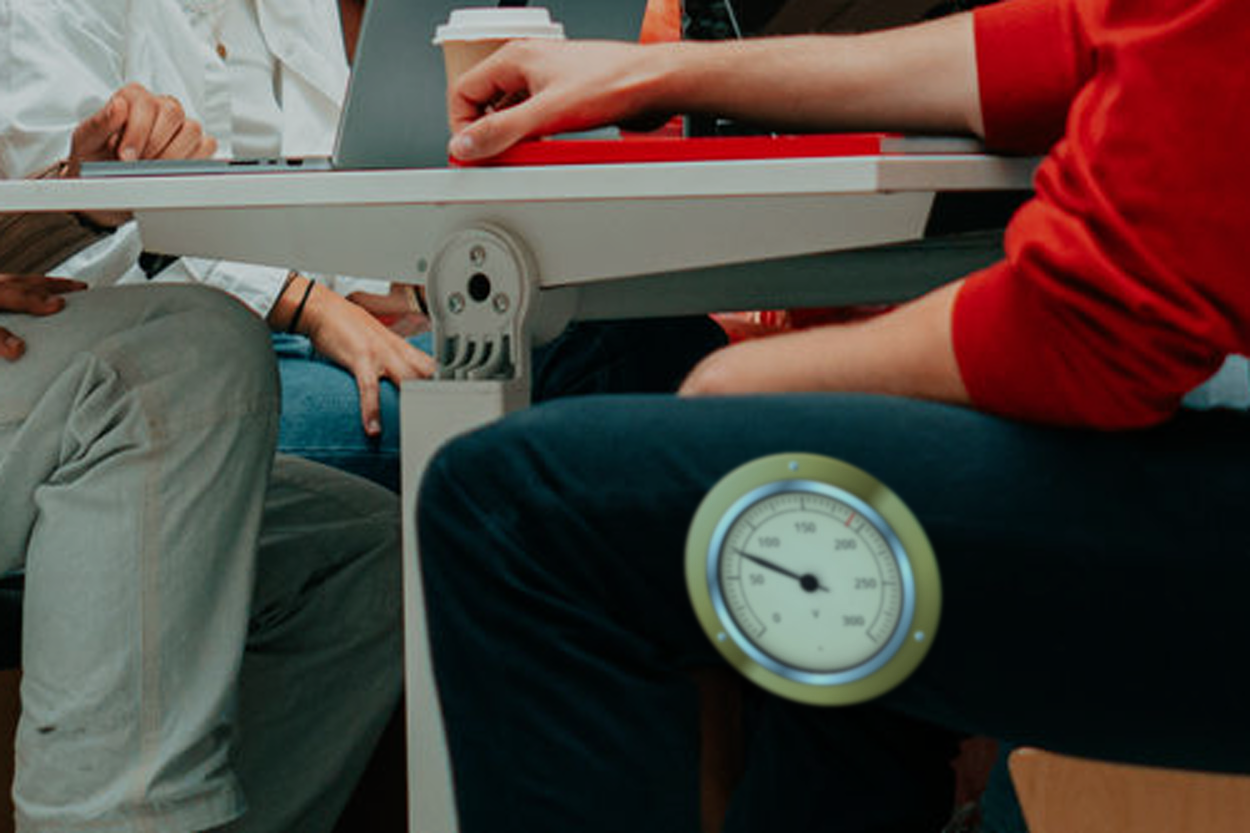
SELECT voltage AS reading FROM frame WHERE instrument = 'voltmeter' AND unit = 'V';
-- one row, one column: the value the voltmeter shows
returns 75 V
